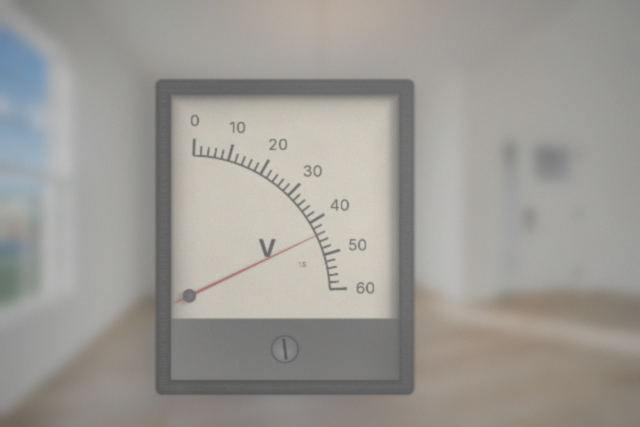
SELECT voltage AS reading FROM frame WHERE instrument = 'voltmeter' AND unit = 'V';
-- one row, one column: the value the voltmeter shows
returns 44 V
